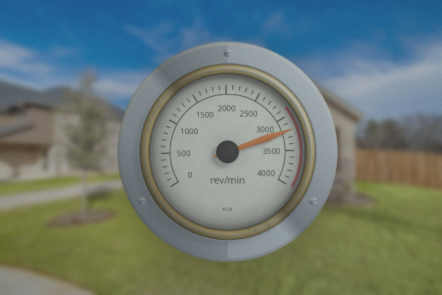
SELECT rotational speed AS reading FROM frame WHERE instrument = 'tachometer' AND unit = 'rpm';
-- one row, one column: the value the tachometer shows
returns 3200 rpm
